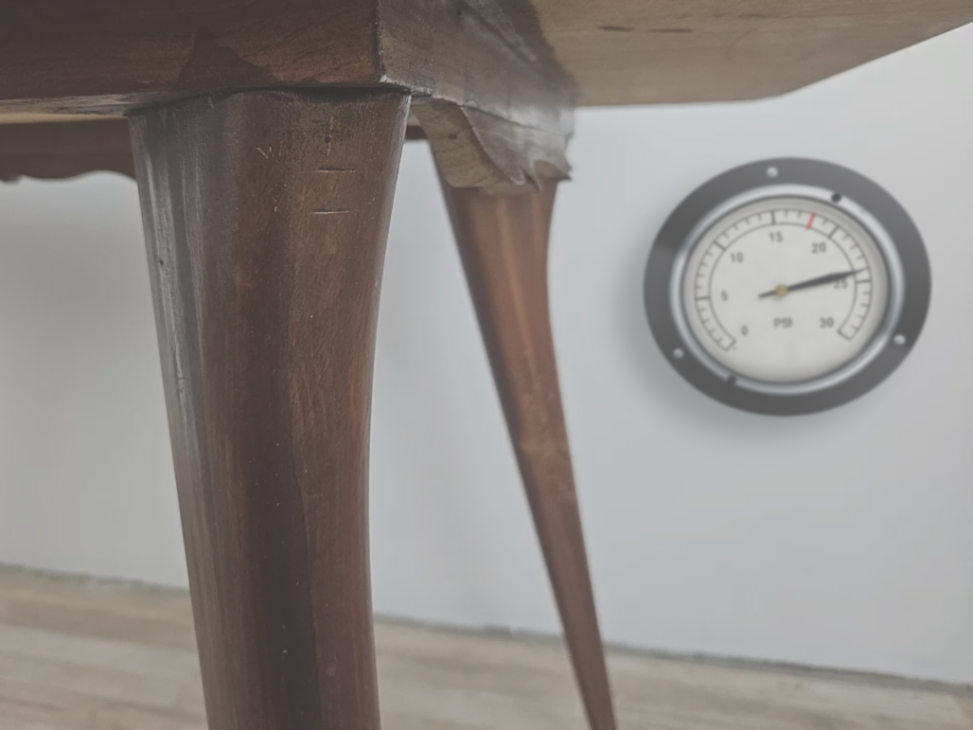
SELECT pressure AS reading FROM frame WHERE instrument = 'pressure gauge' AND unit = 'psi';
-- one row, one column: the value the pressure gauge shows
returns 24 psi
